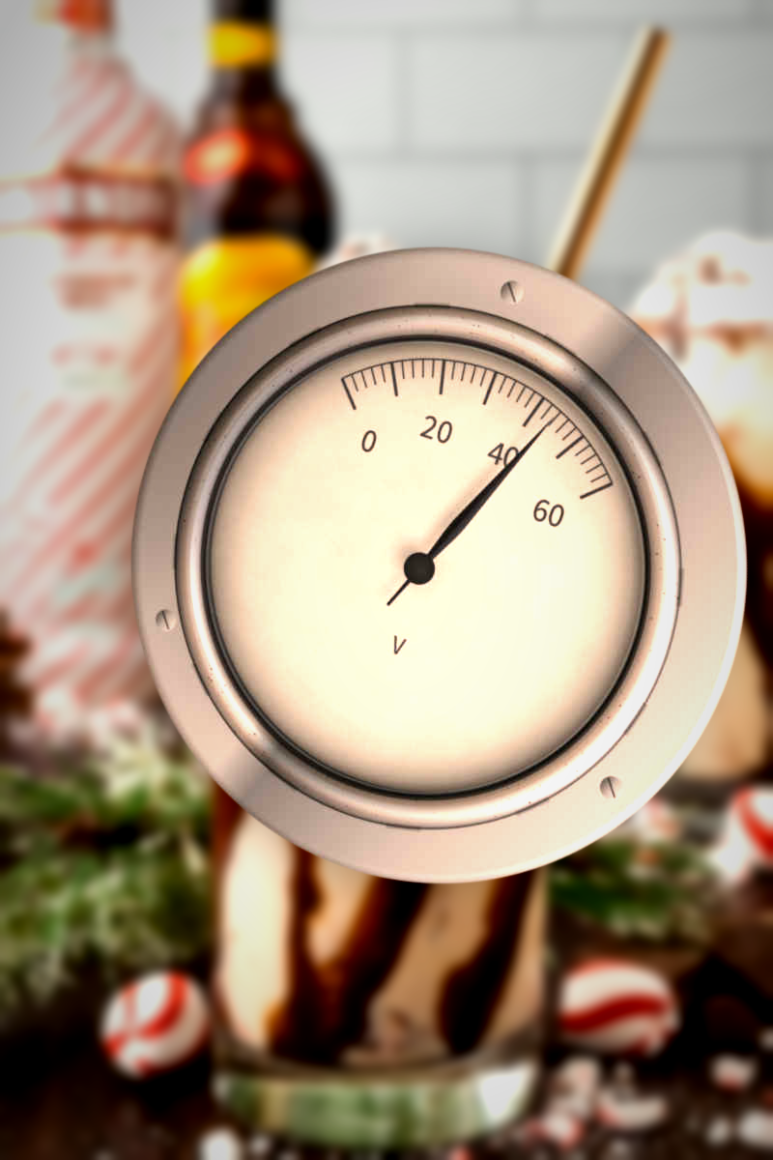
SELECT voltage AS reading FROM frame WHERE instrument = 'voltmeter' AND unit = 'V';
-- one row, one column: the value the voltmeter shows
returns 44 V
